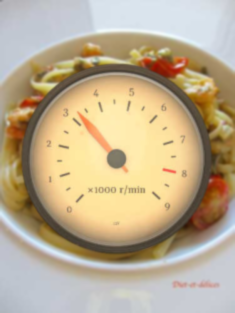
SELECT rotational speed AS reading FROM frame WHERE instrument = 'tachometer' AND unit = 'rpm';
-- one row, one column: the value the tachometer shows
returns 3250 rpm
